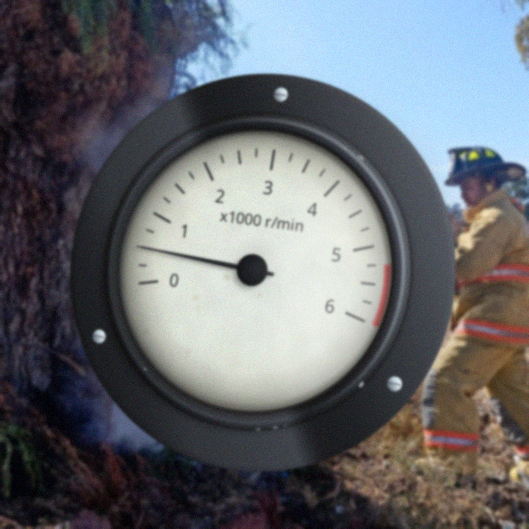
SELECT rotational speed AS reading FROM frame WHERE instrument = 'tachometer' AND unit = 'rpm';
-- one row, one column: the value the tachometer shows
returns 500 rpm
